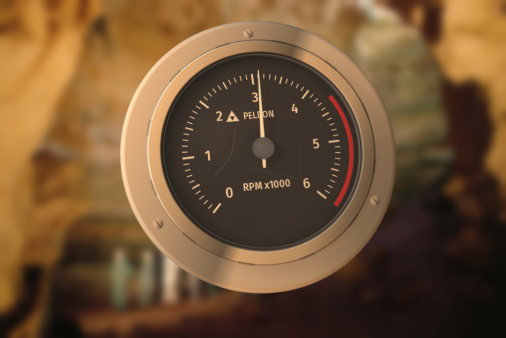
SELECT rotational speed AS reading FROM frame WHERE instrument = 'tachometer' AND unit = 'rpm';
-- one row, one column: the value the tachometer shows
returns 3100 rpm
